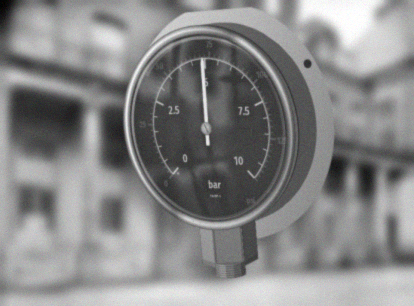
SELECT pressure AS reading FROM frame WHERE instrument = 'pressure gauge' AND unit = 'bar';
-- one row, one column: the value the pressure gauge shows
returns 5 bar
